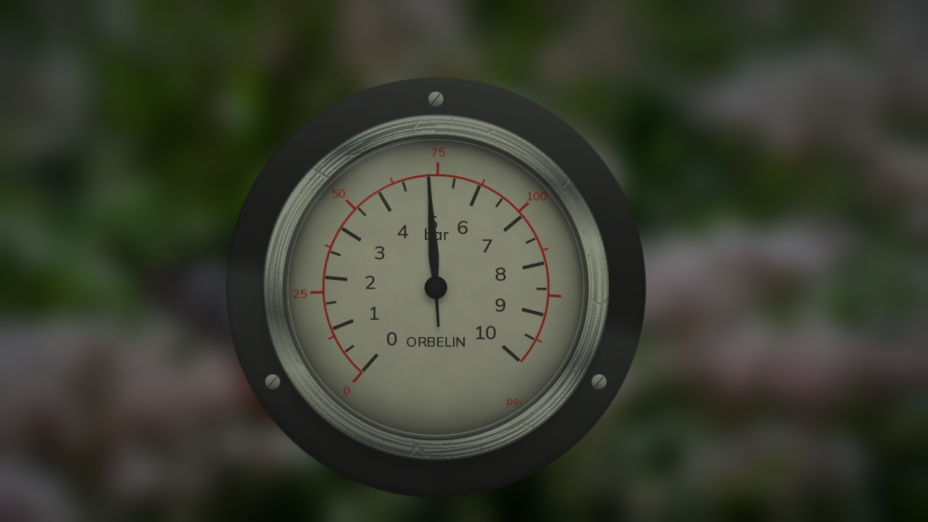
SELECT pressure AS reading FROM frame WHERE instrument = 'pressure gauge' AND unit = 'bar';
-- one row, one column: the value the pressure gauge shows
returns 5 bar
